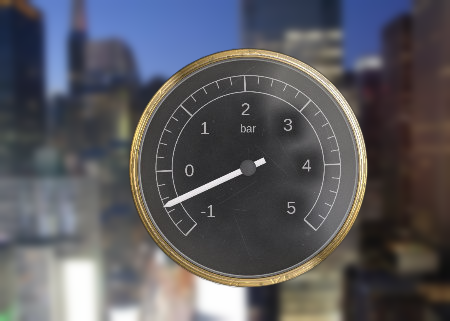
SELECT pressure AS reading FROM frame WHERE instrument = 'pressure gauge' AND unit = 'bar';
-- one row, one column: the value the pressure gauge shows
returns -0.5 bar
